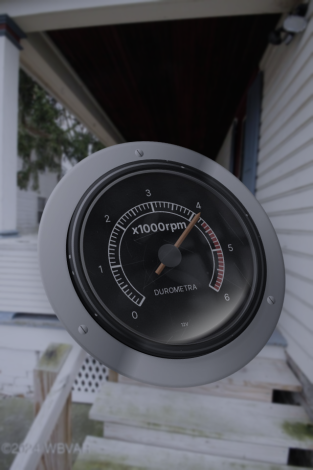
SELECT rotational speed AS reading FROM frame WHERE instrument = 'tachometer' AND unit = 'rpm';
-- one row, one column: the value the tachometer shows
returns 4100 rpm
